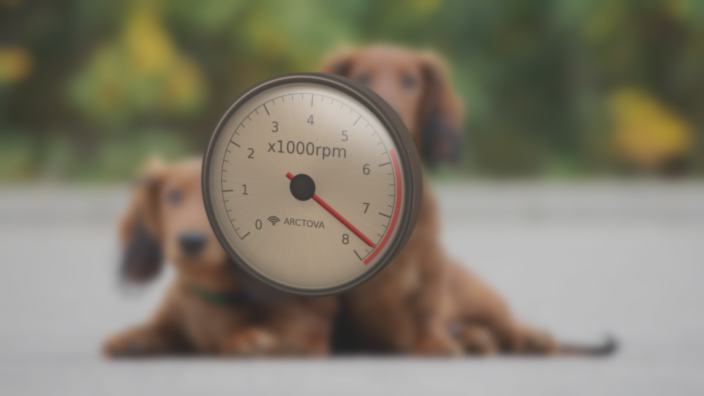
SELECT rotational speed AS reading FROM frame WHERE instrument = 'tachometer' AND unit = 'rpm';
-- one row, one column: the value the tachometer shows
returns 7600 rpm
